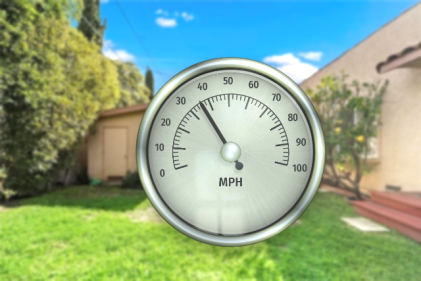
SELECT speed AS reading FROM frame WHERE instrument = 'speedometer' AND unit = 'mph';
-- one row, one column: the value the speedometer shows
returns 36 mph
